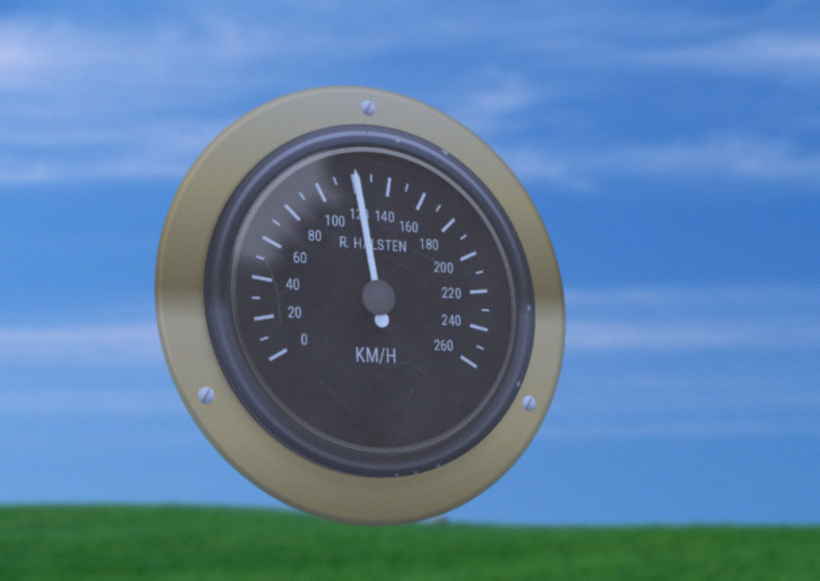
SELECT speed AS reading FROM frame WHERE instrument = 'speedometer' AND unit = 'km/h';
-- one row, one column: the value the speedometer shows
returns 120 km/h
